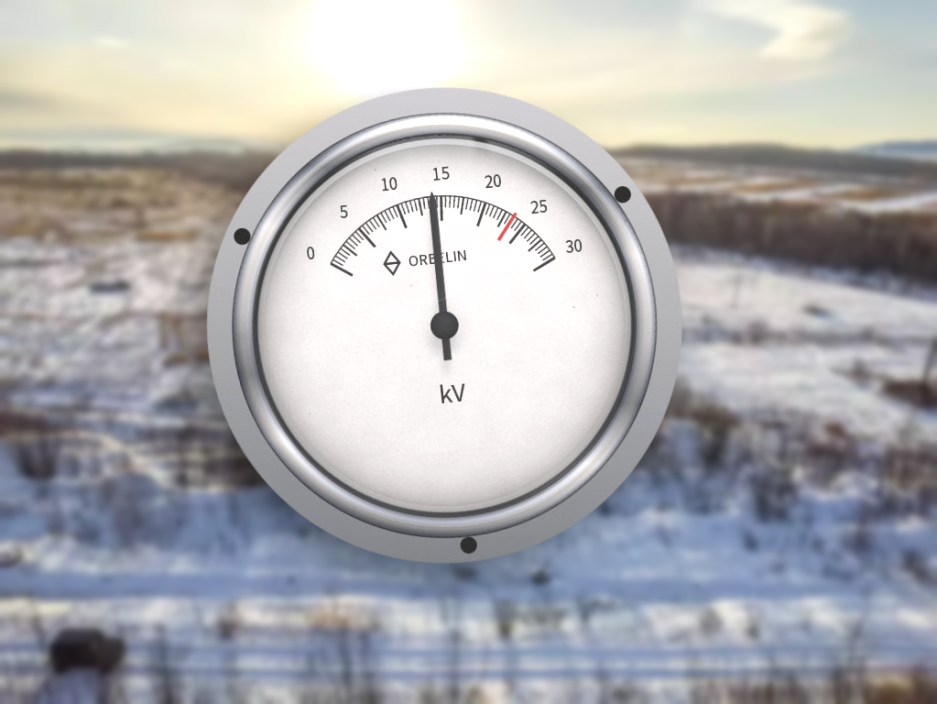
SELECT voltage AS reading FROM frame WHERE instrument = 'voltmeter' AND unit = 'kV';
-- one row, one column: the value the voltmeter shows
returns 14 kV
